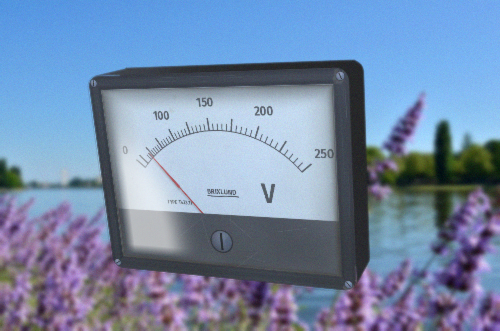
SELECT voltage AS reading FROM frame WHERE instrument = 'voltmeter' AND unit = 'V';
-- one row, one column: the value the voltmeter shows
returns 50 V
